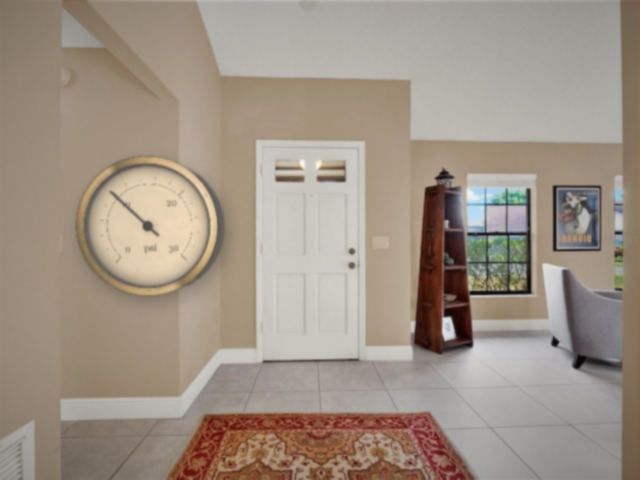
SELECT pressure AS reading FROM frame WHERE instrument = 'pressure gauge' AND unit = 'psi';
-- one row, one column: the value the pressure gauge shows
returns 10 psi
